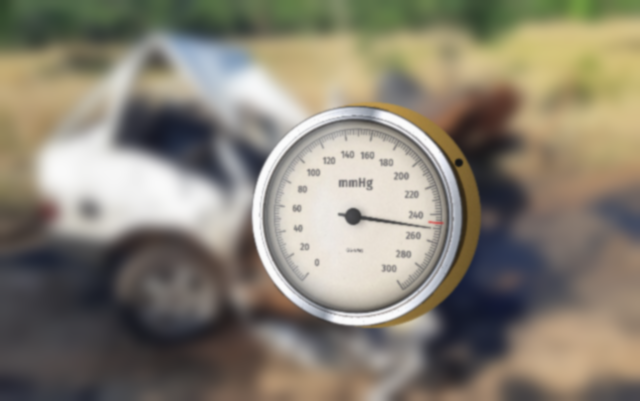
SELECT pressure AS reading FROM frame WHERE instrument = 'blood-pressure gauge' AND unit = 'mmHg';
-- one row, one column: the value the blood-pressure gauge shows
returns 250 mmHg
